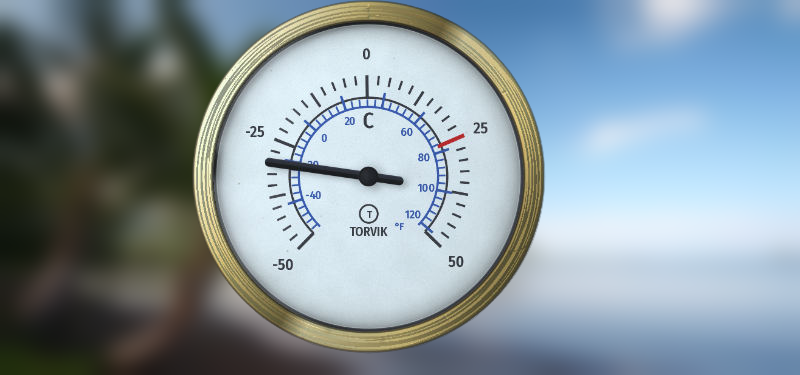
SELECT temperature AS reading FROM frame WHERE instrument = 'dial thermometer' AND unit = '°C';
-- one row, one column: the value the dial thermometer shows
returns -30 °C
